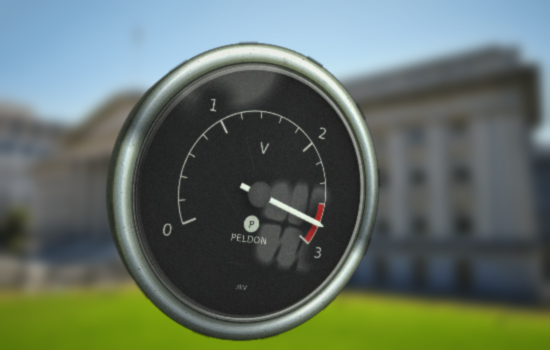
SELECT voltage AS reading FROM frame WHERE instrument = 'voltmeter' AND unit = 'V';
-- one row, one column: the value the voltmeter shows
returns 2.8 V
